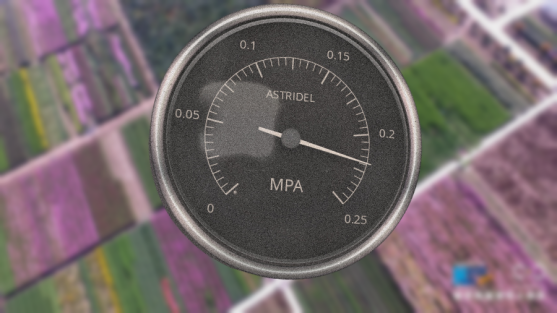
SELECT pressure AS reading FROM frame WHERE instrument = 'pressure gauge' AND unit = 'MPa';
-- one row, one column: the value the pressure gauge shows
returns 0.22 MPa
